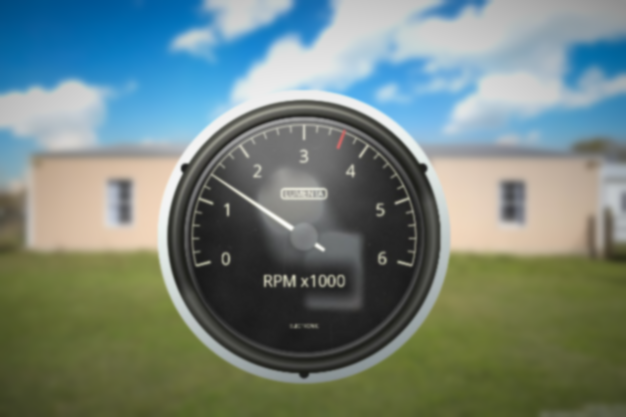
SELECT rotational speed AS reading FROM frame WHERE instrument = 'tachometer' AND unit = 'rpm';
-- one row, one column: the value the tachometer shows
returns 1400 rpm
